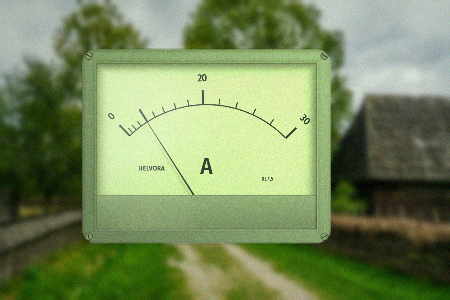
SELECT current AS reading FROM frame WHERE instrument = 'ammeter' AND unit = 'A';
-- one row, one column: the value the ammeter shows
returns 10 A
